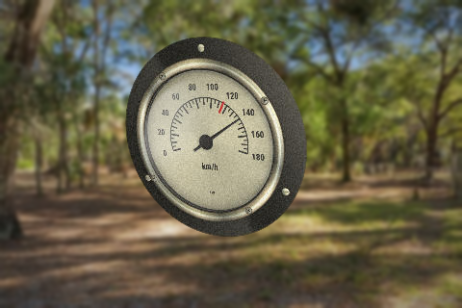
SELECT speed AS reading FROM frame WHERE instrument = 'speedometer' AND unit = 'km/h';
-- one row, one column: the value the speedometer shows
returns 140 km/h
